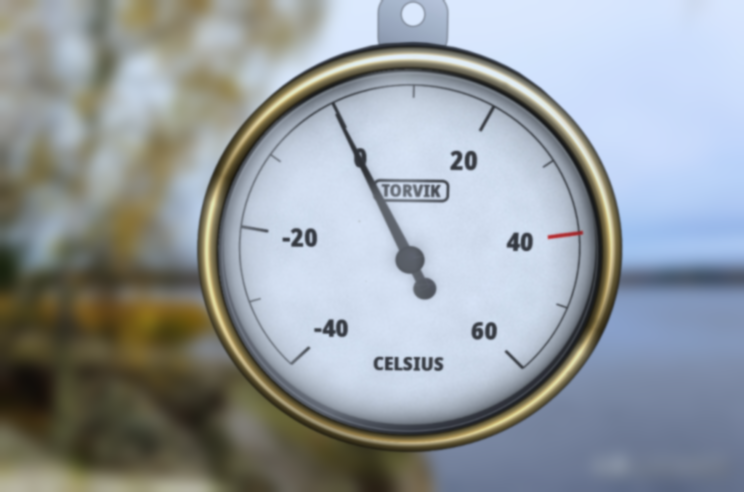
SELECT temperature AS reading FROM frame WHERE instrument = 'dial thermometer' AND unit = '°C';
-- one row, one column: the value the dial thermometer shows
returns 0 °C
